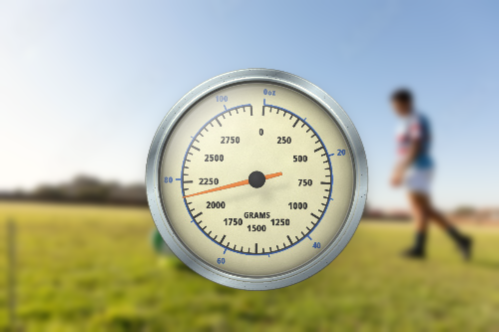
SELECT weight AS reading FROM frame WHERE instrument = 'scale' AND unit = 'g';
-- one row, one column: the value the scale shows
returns 2150 g
